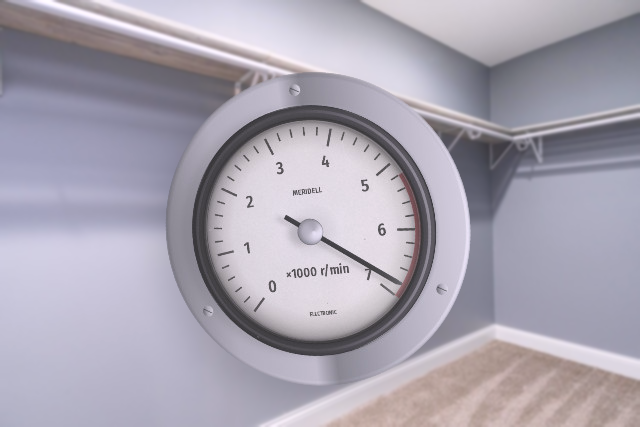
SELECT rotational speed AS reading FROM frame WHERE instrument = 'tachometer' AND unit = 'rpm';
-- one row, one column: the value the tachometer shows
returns 6800 rpm
